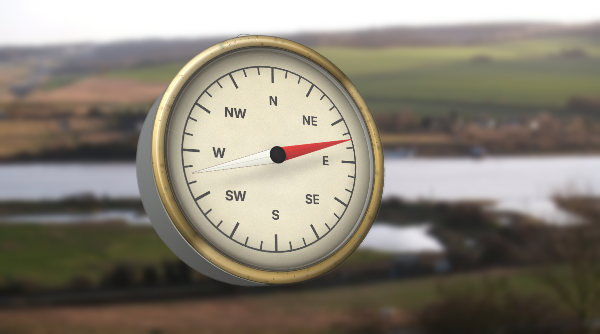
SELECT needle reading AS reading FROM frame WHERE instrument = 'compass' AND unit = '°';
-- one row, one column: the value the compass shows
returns 75 °
